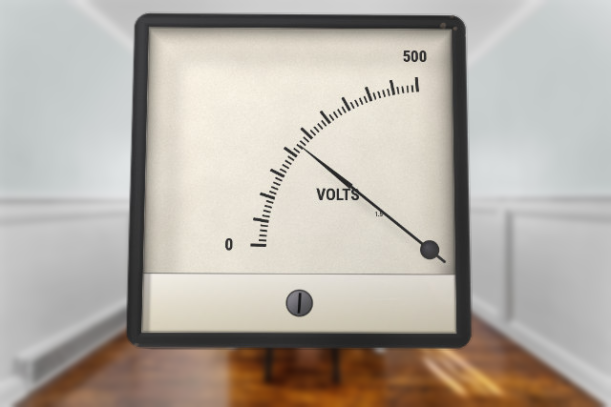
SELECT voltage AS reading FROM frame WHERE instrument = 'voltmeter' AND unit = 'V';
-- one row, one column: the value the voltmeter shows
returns 220 V
